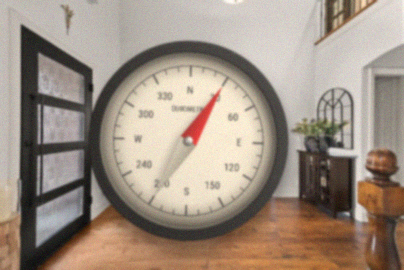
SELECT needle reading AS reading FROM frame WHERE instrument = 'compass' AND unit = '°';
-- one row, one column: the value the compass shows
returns 30 °
